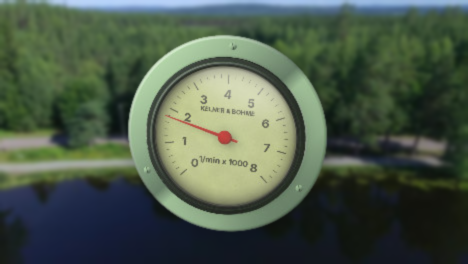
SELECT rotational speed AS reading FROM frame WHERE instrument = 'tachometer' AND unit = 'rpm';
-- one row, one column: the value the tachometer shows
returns 1800 rpm
